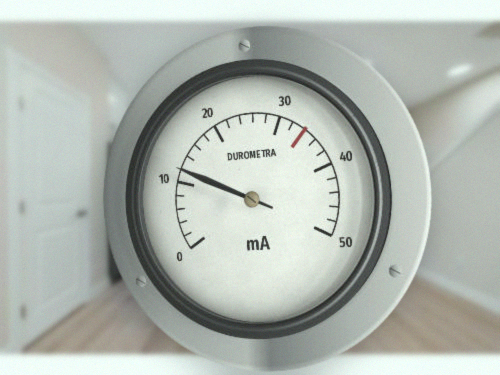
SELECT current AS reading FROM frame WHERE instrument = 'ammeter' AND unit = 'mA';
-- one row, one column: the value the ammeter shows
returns 12 mA
